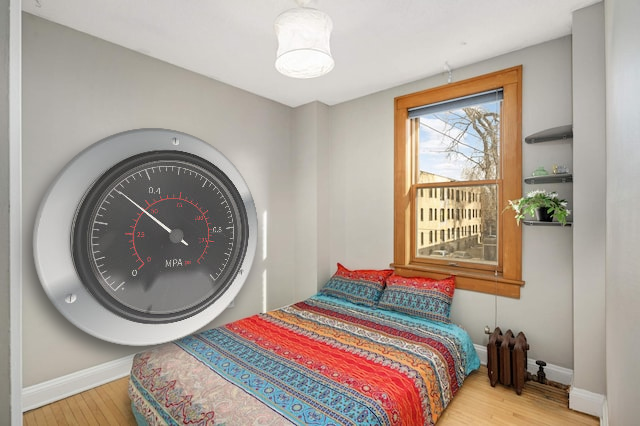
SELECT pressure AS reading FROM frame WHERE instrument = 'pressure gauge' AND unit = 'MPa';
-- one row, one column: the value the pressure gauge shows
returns 0.3 MPa
